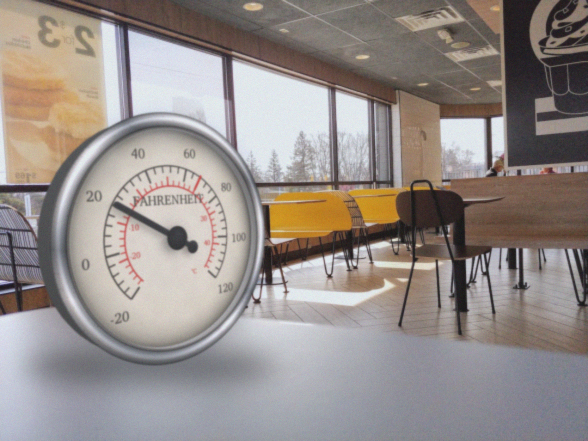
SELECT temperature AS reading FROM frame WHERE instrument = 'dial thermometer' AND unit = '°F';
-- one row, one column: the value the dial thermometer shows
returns 20 °F
